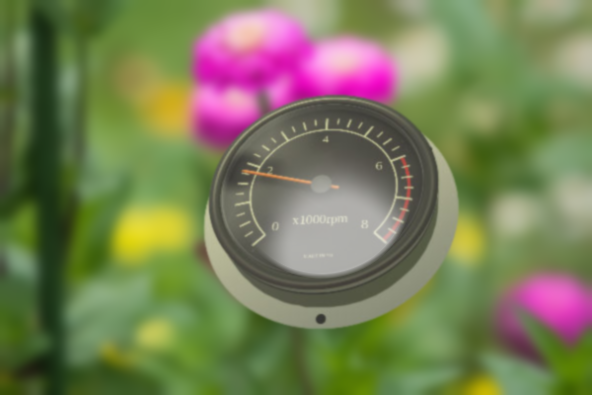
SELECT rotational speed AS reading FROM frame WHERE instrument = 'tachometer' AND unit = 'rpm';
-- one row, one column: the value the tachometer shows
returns 1750 rpm
